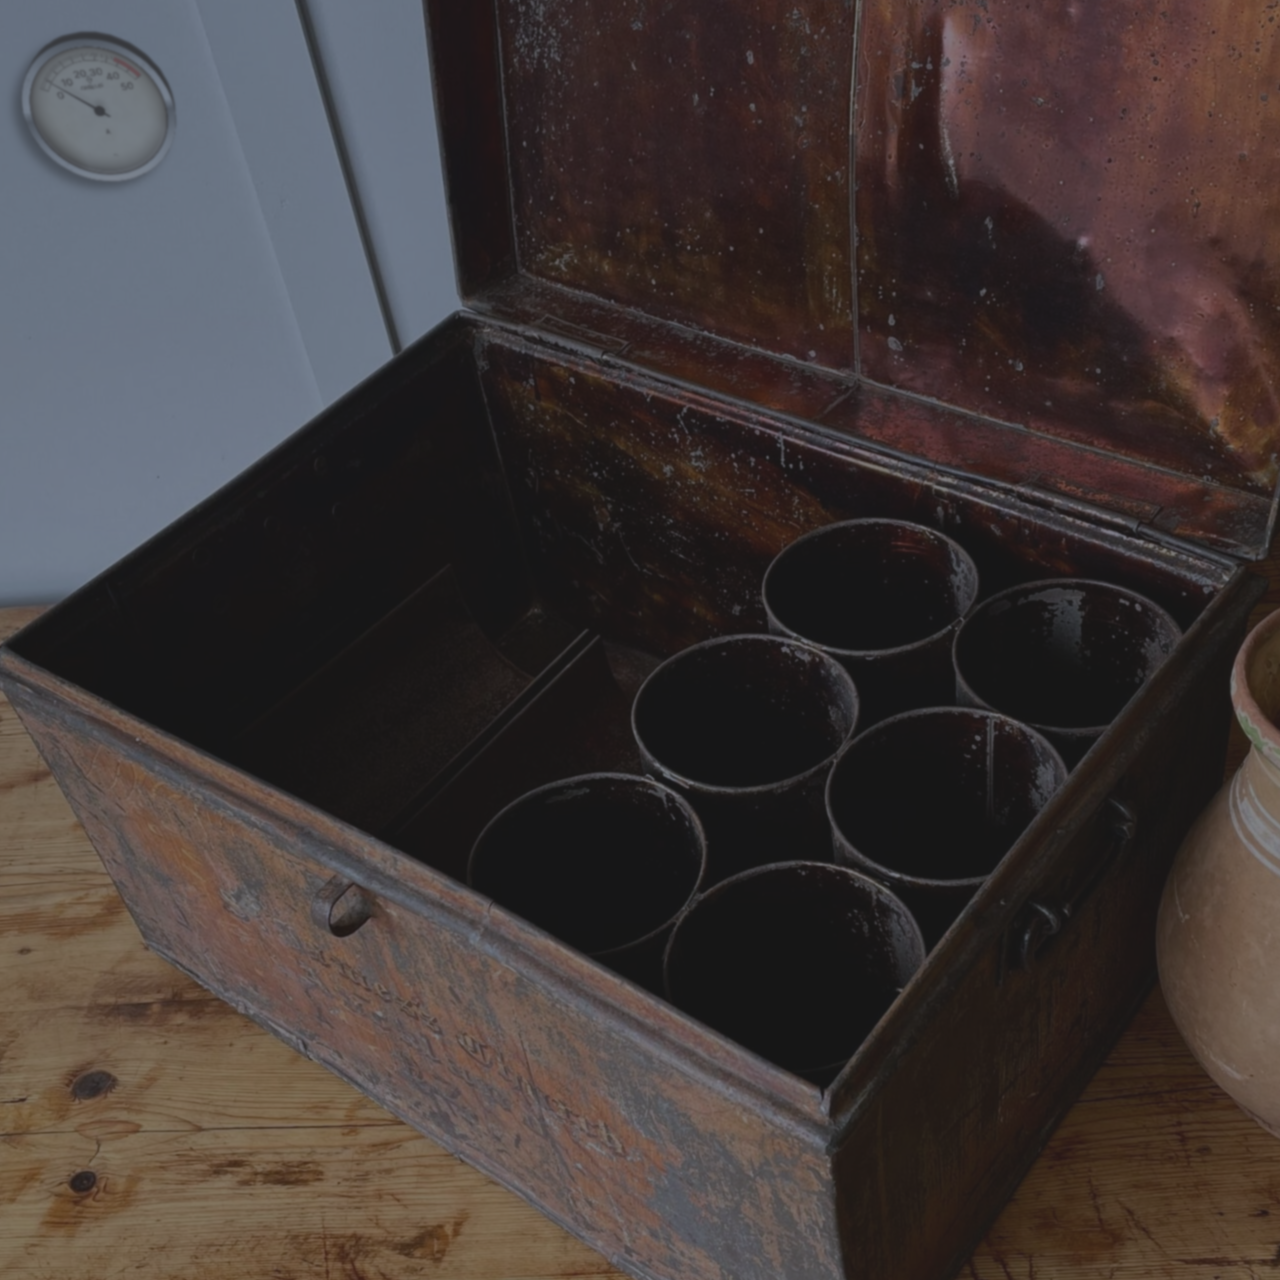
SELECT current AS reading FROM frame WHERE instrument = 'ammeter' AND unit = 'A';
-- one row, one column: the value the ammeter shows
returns 5 A
